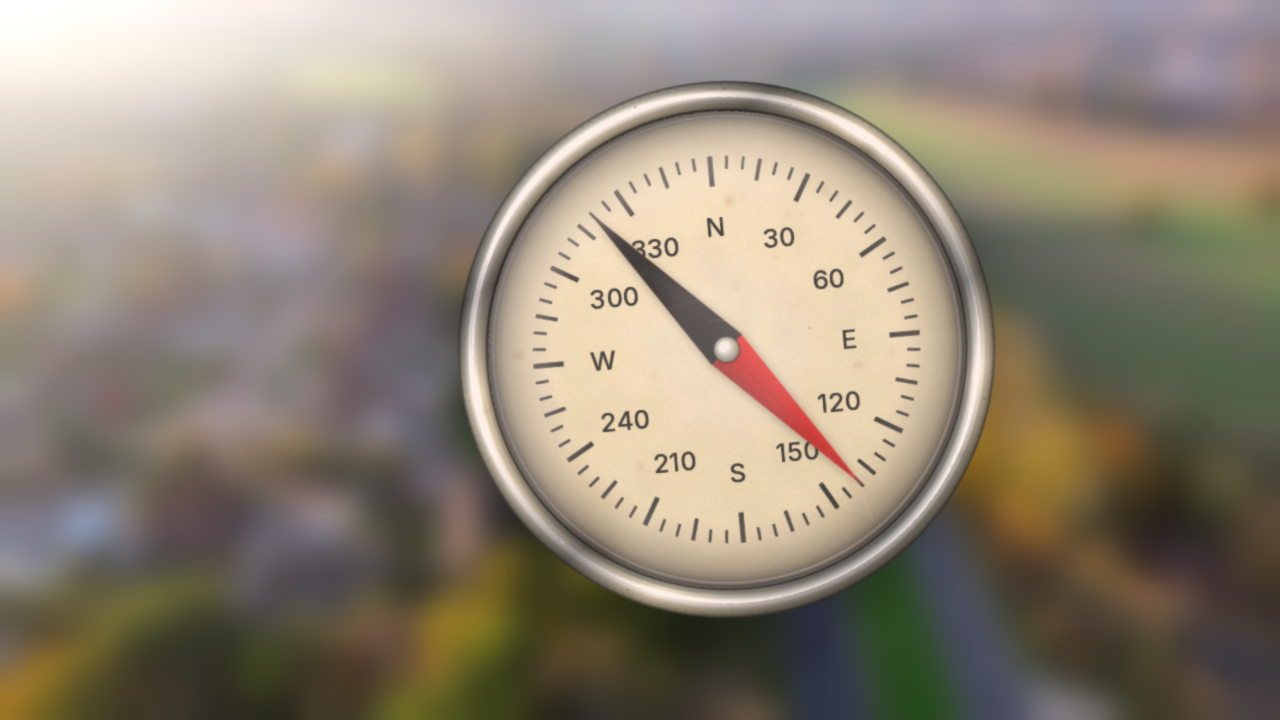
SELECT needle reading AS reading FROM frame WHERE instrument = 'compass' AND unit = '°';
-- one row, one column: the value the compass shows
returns 140 °
